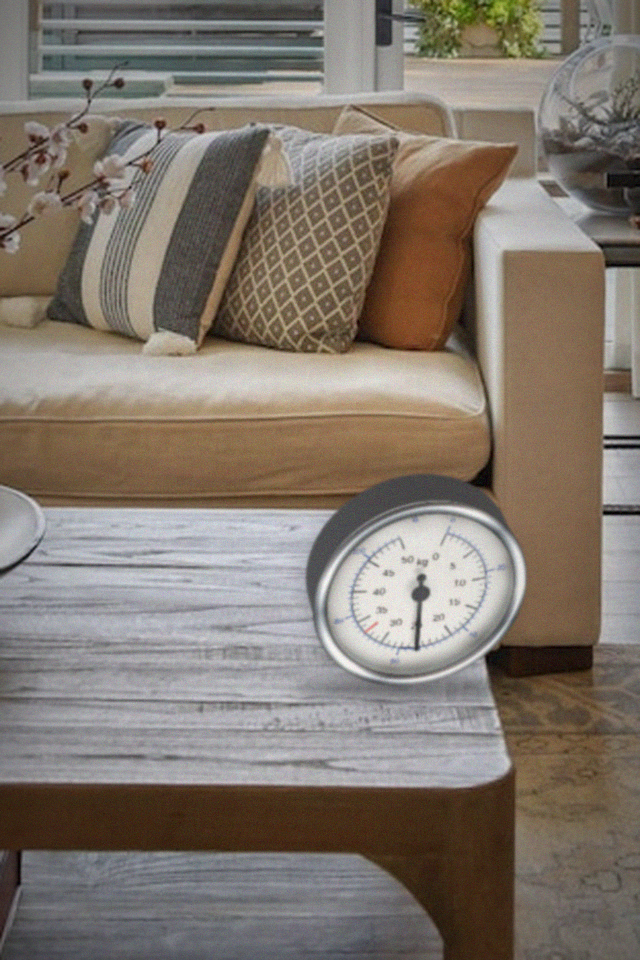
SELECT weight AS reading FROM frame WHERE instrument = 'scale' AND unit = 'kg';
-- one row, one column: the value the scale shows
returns 25 kg
